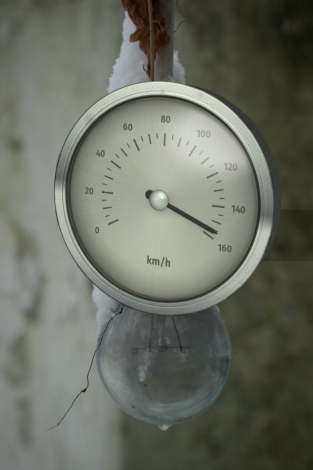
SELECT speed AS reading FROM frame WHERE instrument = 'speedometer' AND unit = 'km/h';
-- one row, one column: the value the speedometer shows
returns 155 km/h
